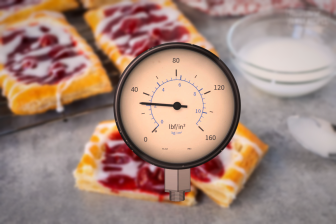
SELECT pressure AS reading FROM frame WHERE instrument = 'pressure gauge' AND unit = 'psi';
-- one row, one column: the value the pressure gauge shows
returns 30 psi
